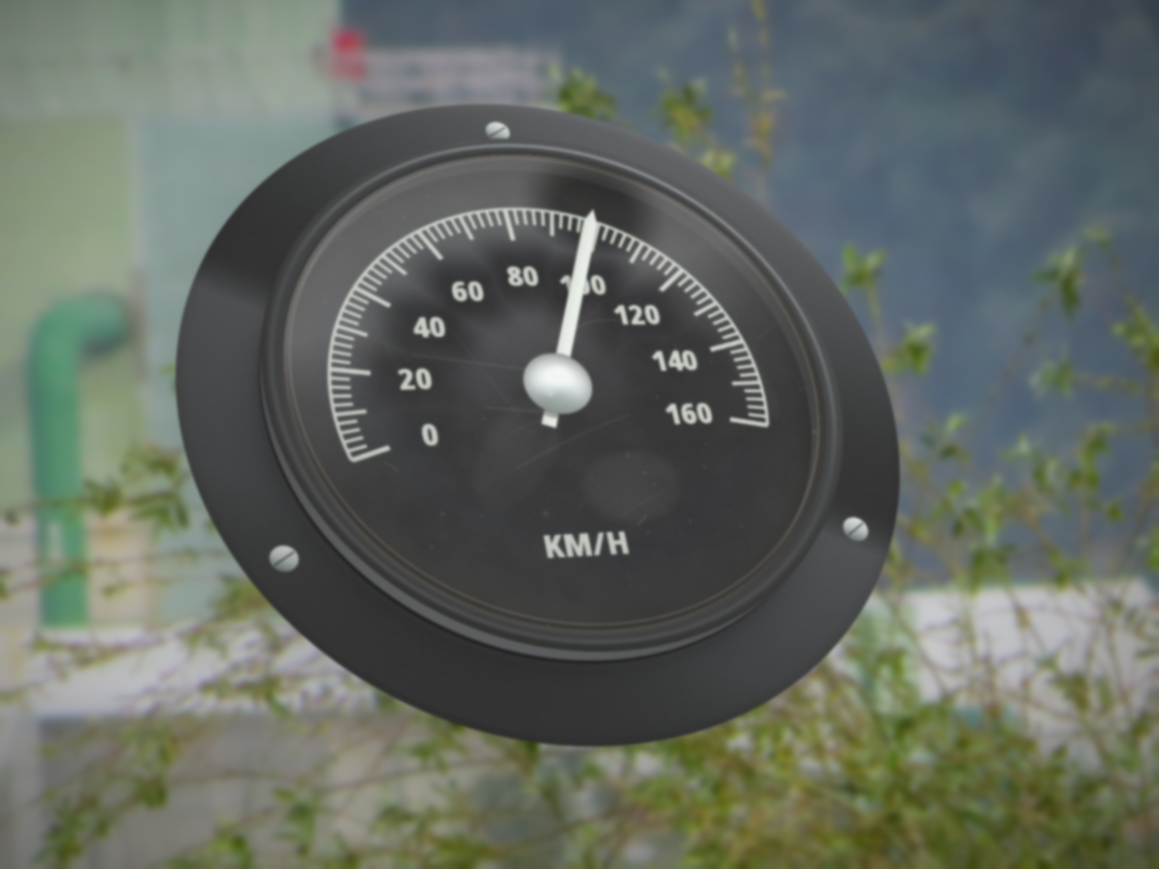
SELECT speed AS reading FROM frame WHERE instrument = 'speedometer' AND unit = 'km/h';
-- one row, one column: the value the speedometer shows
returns 98 km/h
